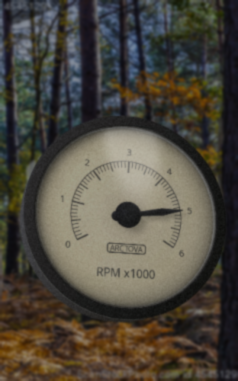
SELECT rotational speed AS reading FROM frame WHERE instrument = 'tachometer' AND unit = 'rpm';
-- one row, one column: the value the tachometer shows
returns 5000 rpm
